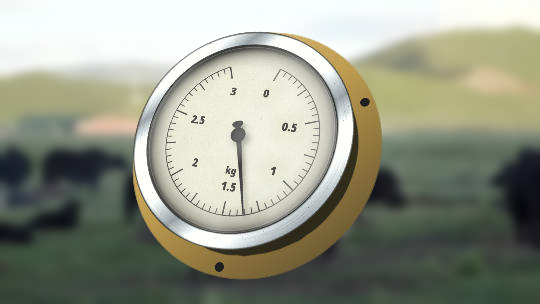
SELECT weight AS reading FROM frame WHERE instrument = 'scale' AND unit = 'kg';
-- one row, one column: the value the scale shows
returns 1.35 kg
